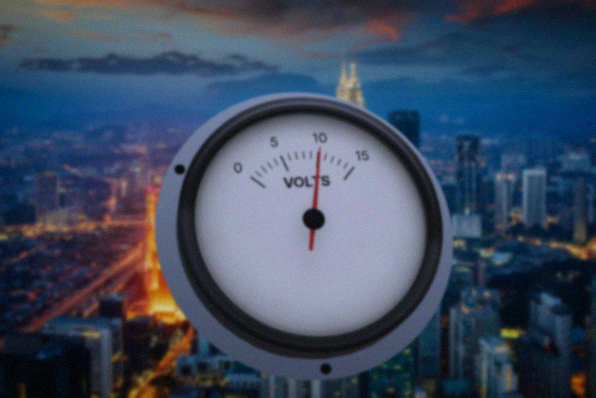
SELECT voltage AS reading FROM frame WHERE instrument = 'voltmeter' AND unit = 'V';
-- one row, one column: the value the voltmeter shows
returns 10 V
